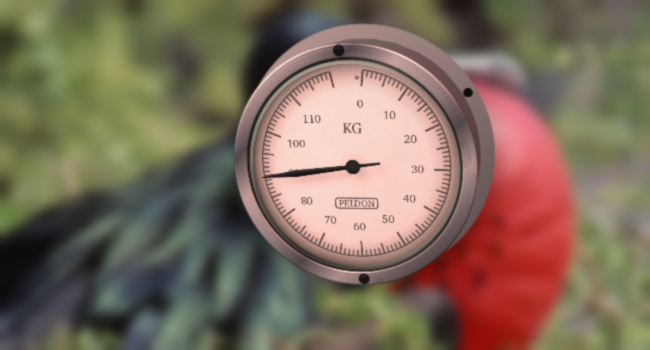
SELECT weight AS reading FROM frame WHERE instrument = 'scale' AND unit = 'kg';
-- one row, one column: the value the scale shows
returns 90 kg
